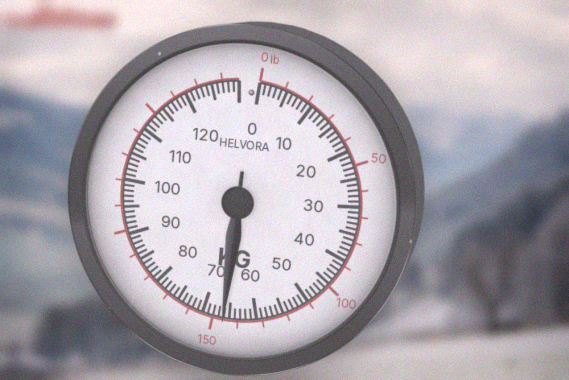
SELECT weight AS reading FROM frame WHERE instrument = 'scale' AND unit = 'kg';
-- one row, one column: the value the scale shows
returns 66 kg
